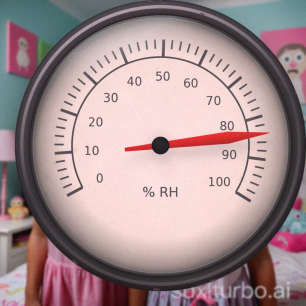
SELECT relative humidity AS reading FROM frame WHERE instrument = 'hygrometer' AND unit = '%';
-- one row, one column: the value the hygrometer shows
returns 84 %
